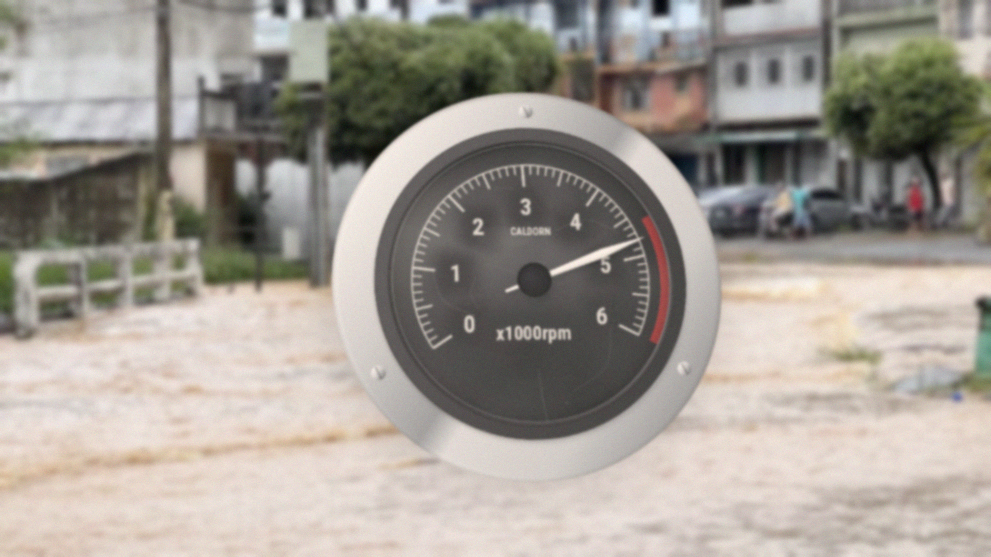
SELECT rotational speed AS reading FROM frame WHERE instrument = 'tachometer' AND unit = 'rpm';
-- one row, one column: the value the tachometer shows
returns 4800 rpm
